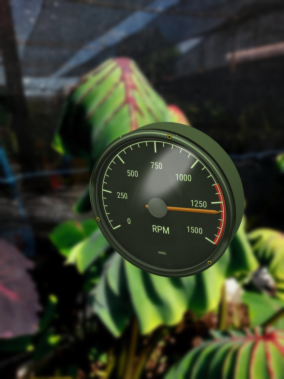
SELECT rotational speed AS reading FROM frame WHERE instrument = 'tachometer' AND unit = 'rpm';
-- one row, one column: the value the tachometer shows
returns 1300 rpm
